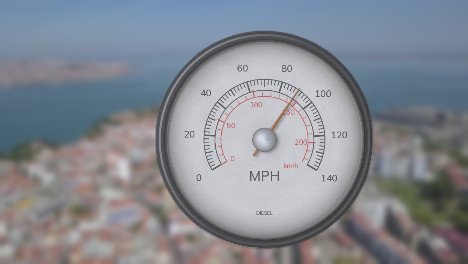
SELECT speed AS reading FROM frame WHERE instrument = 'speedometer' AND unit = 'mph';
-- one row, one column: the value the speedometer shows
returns 90 mph
